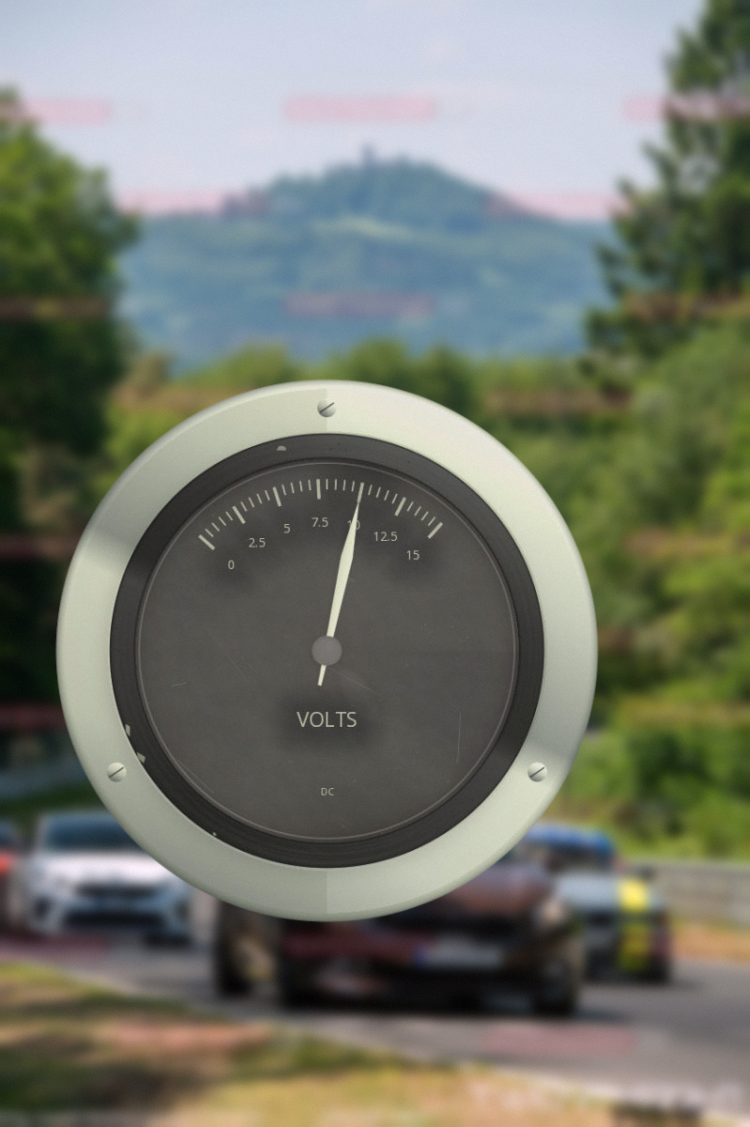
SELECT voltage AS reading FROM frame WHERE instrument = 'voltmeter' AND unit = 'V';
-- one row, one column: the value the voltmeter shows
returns 10 V
